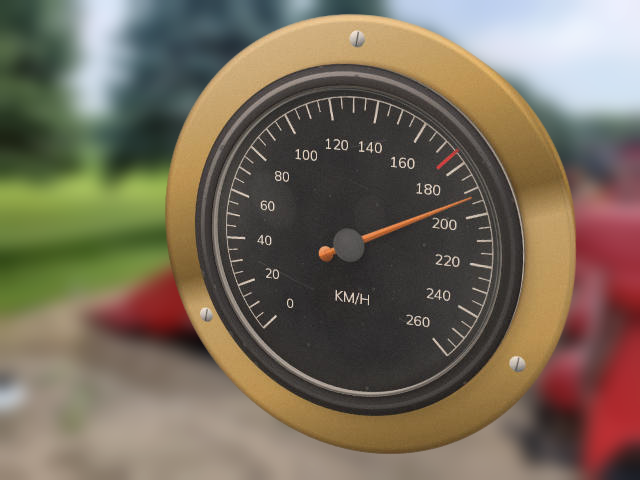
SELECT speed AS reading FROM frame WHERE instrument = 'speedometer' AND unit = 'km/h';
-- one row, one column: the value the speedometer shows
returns 192.5 km/h
